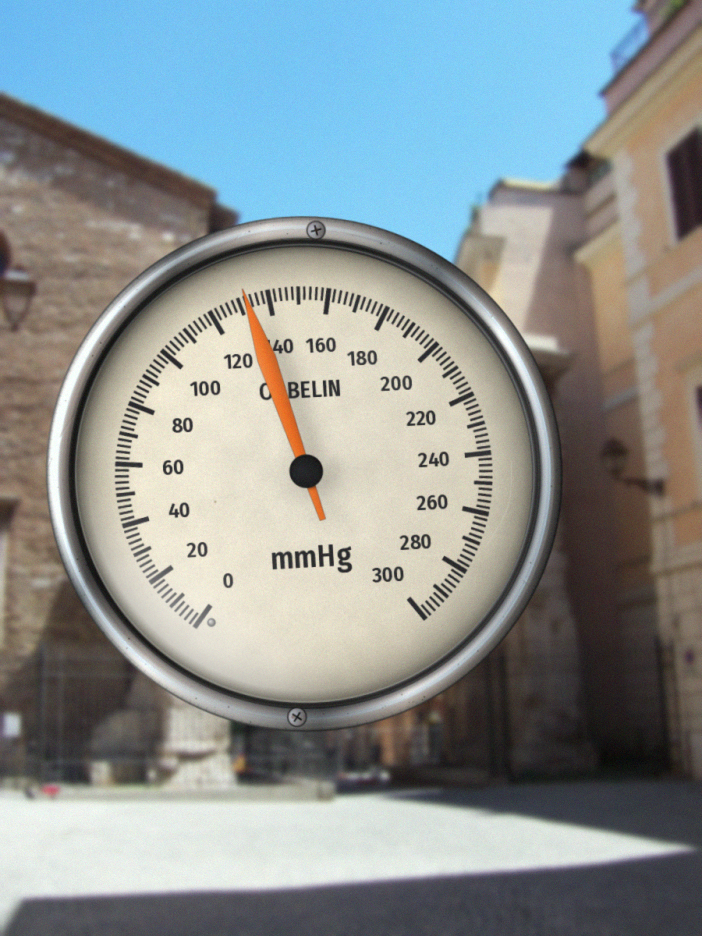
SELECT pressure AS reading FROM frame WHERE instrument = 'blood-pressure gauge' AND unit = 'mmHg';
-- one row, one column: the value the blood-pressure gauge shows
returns 132 mmHg
